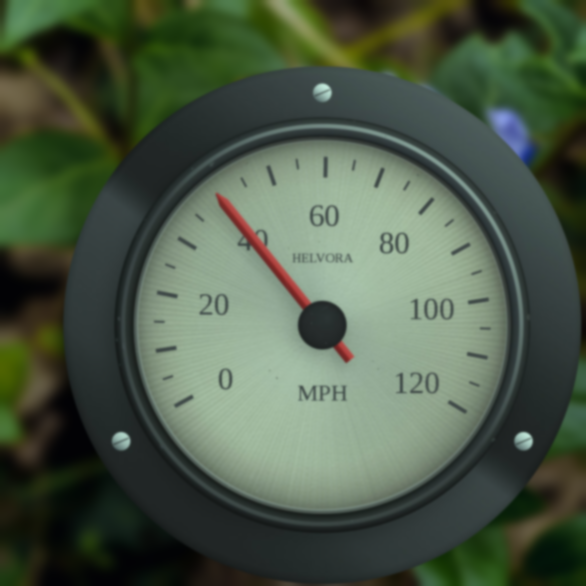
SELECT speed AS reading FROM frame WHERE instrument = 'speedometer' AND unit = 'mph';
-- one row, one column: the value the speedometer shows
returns 40 mph
